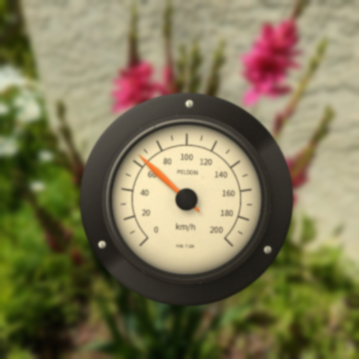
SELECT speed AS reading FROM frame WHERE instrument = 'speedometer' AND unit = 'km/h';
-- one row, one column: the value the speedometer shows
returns 65 km/h
